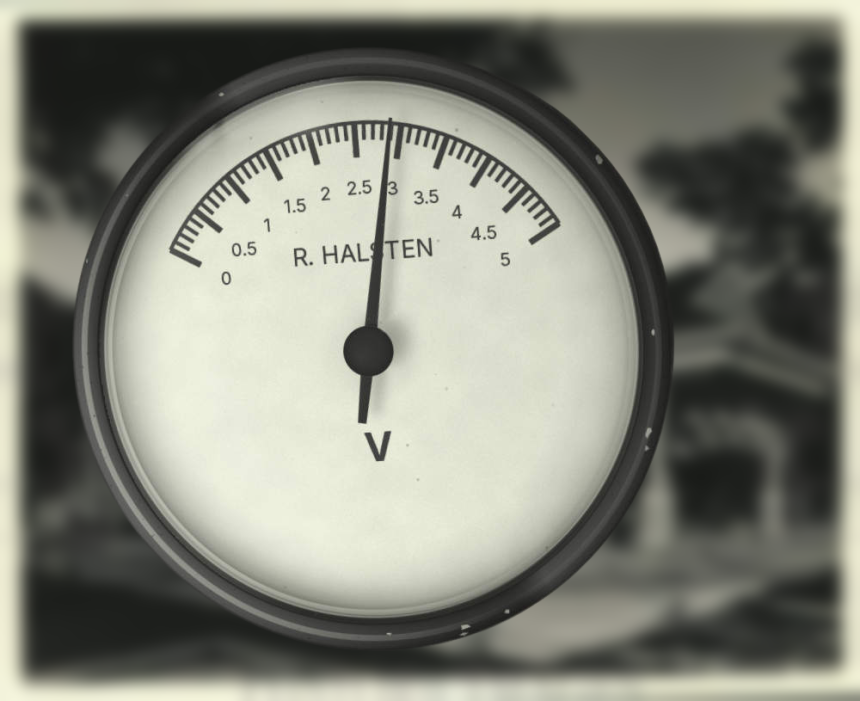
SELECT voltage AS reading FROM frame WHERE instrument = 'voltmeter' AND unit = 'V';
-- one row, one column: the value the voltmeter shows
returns 2.9 V
